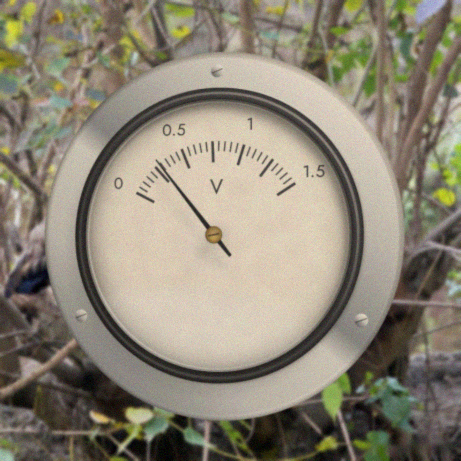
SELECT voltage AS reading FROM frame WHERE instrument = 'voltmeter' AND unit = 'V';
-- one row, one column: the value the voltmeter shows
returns 0.3 V
